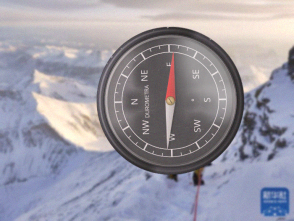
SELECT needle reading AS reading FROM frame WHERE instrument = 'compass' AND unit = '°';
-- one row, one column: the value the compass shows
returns 95 °
